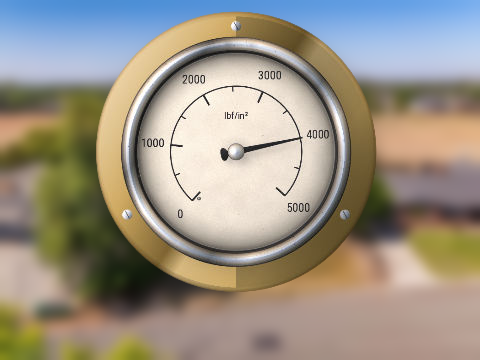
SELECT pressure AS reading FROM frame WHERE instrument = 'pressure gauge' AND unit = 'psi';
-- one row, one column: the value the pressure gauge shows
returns 4000 psi
